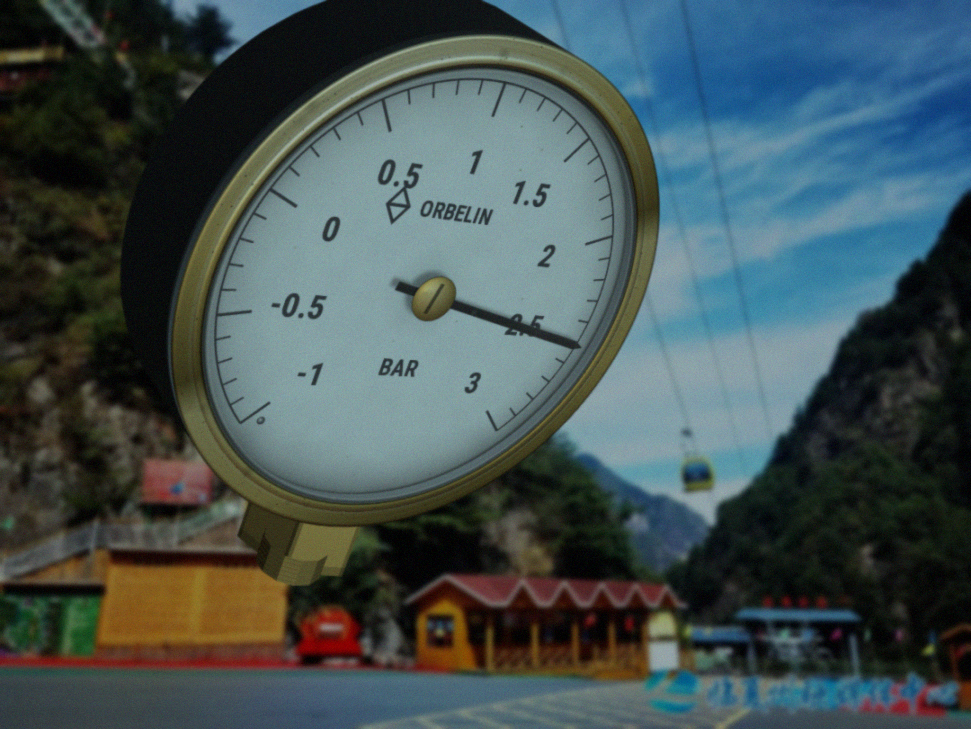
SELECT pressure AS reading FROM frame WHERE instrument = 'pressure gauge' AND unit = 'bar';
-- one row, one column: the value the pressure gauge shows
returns 2.5 bar
